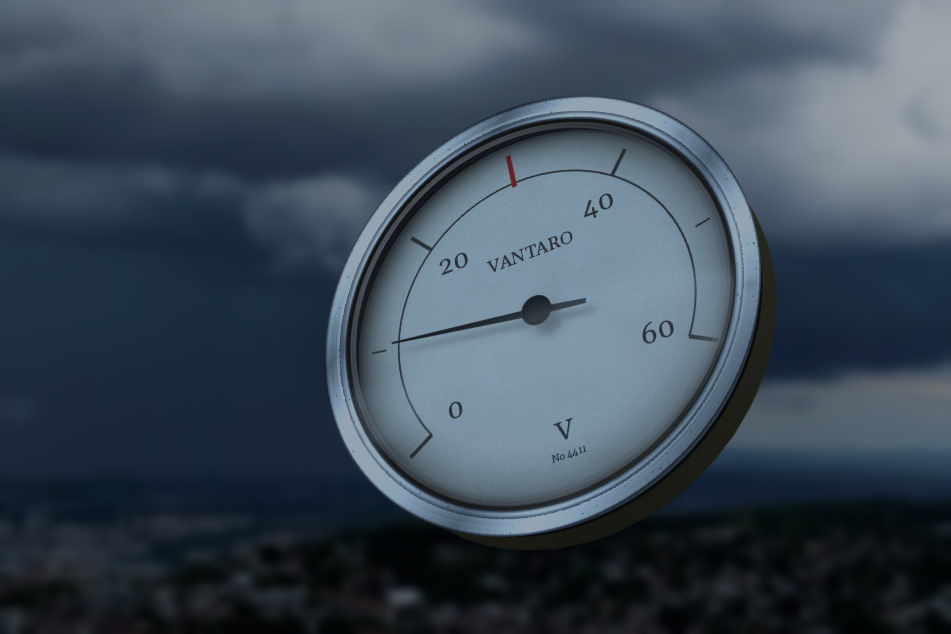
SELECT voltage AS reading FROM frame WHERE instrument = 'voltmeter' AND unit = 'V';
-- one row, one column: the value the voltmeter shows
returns 10 V
